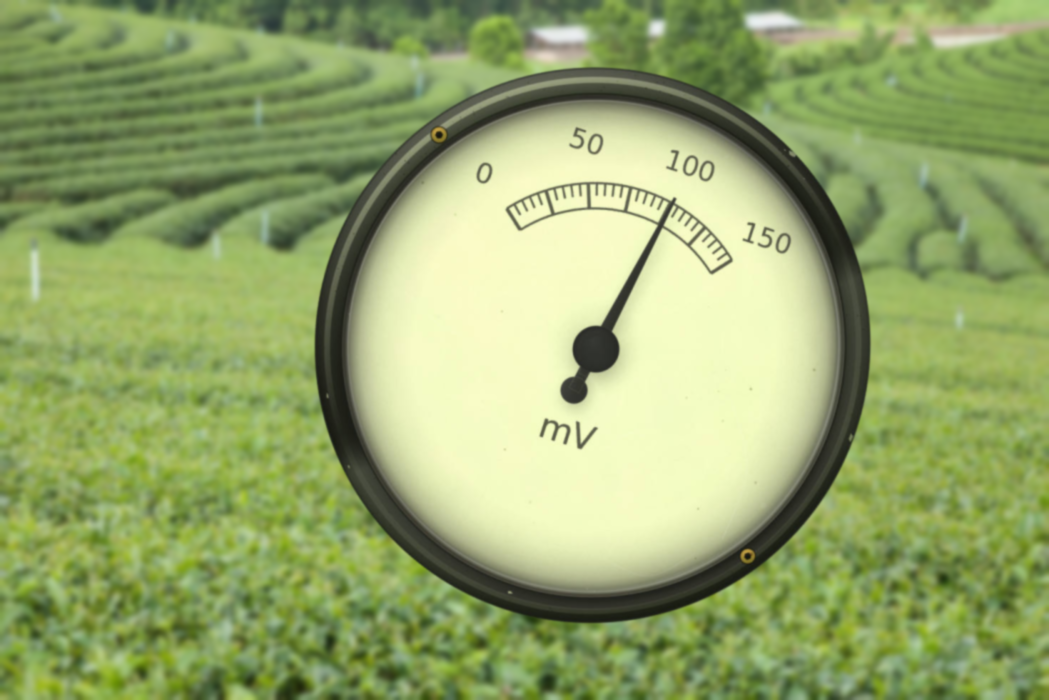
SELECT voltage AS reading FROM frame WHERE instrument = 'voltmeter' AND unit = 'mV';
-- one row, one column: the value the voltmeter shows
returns 100 mV
